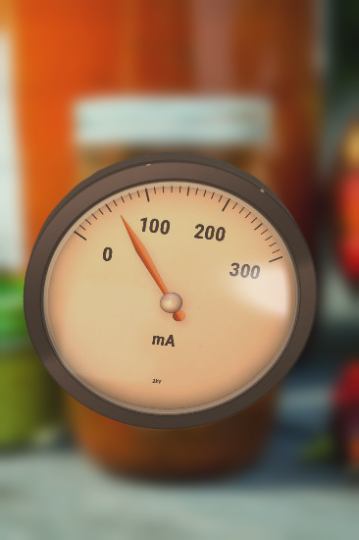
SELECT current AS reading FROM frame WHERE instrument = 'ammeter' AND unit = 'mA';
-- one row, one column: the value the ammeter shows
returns 60 mA
